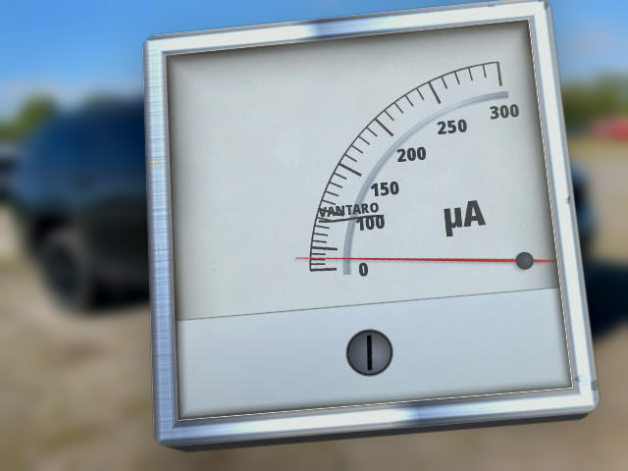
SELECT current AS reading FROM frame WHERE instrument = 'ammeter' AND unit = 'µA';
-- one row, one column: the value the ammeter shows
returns 30 µA
